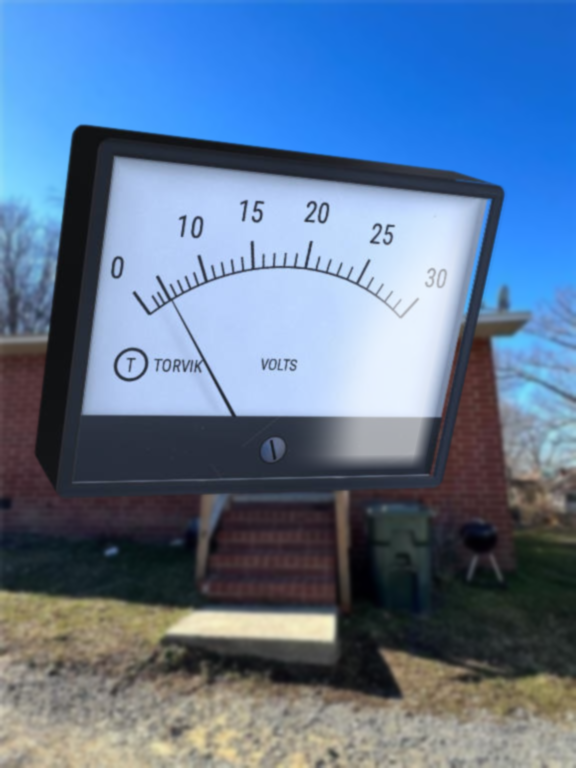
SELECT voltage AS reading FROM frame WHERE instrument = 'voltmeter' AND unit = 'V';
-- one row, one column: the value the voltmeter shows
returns 5 V
